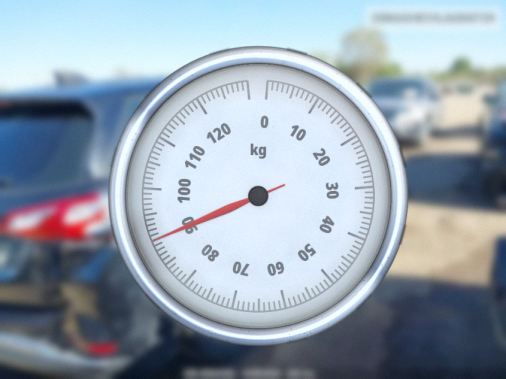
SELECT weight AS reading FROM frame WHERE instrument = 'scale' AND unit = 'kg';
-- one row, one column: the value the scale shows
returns 90 kg
